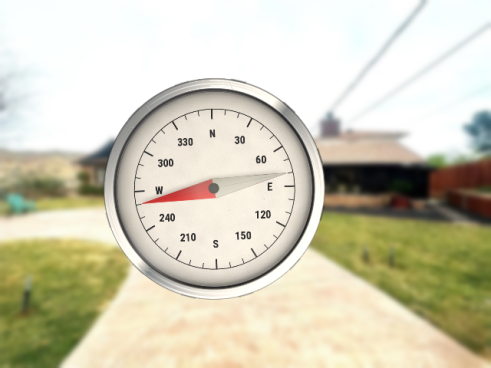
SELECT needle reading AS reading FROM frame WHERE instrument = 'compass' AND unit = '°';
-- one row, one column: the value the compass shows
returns 260 °
